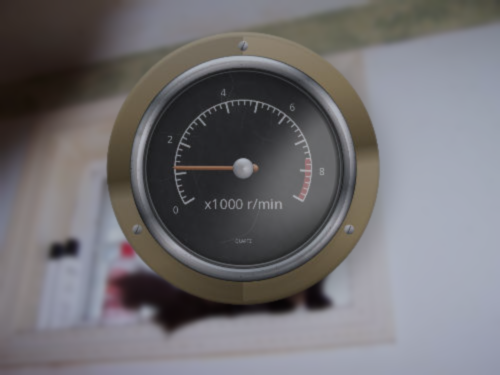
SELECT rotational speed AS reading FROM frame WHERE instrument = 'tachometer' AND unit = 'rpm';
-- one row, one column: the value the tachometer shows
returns 1200 rpm
